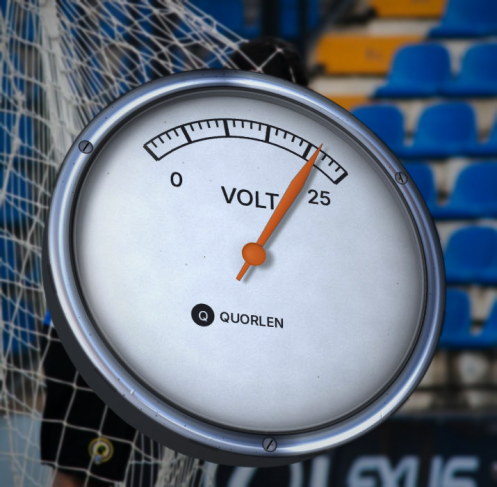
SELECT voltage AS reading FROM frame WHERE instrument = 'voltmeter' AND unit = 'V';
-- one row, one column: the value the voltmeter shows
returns 21 V
